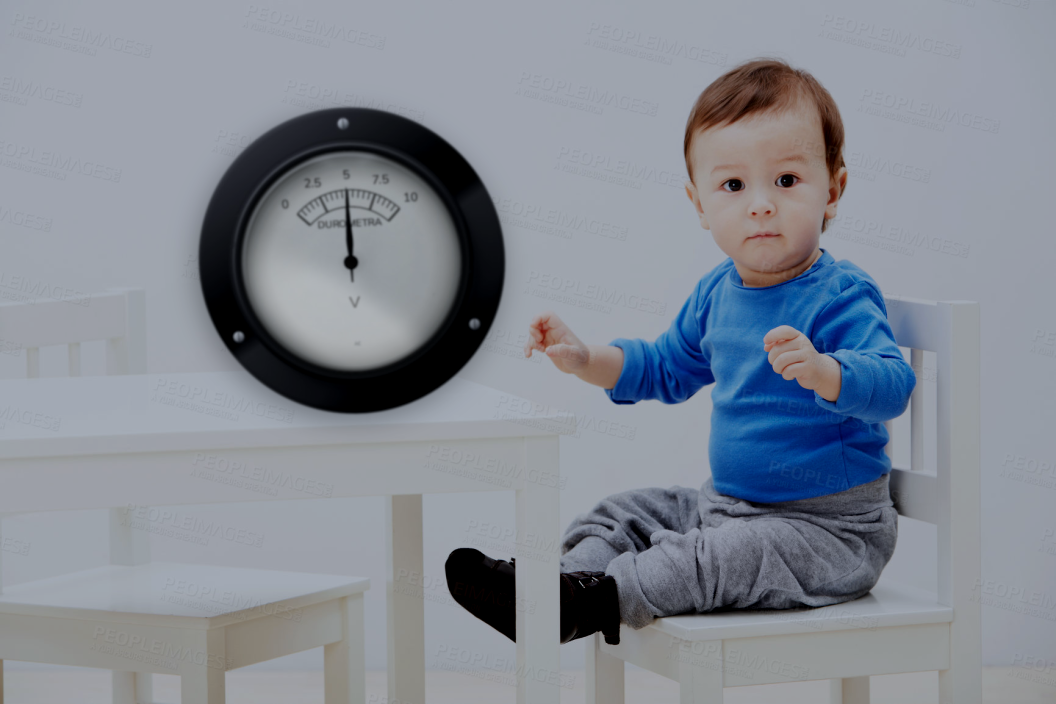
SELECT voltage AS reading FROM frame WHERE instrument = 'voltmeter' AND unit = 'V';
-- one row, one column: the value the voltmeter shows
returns 5 V
